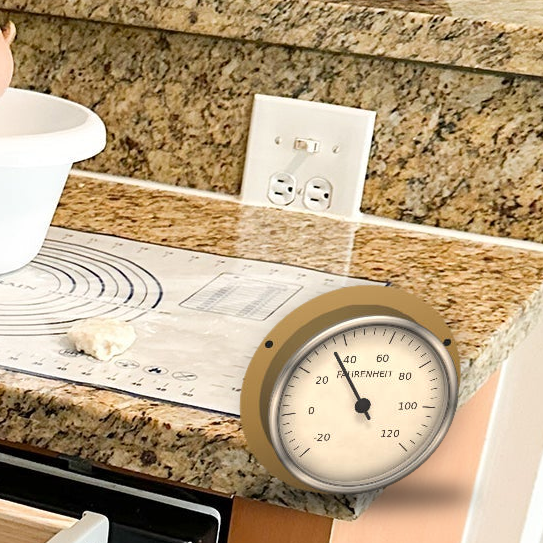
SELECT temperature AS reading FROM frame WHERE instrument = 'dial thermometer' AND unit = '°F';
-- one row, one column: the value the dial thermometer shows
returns 34 °F
